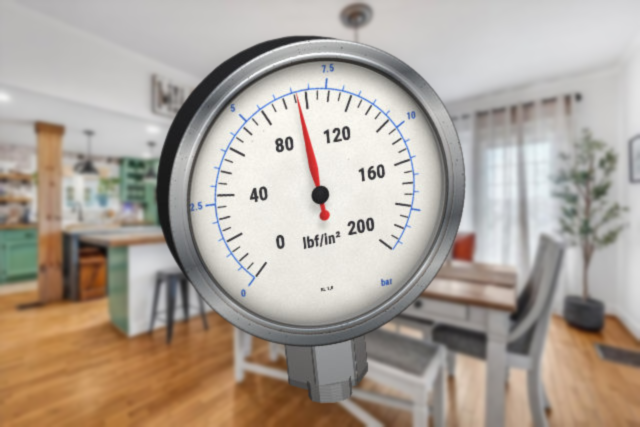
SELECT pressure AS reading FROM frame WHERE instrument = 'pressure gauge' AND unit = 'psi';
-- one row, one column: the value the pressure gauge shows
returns 95 psi
